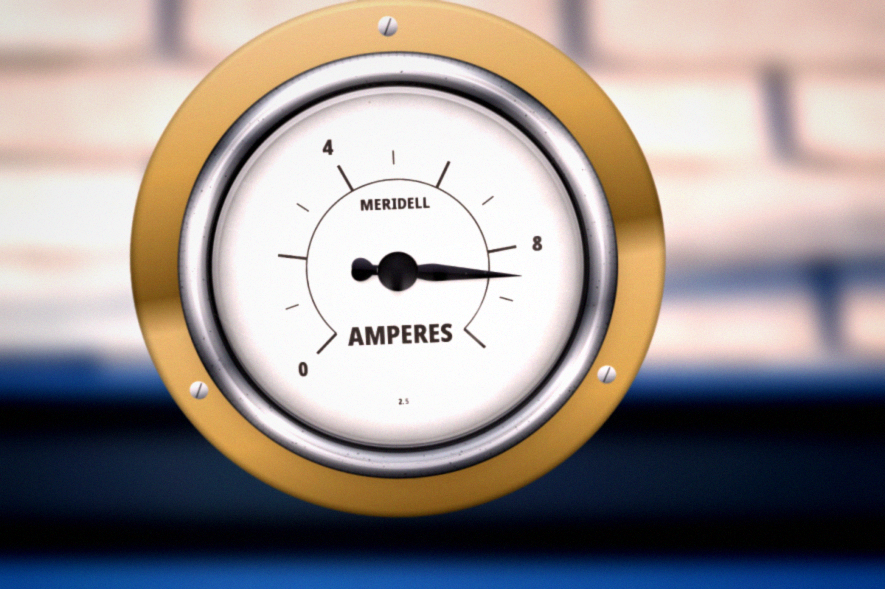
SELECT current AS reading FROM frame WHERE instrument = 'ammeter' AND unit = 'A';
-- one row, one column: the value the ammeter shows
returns 8.5 A
